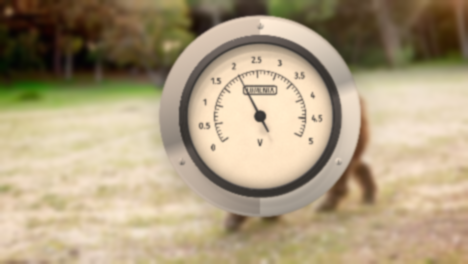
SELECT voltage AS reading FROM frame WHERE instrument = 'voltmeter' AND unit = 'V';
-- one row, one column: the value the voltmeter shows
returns 2 V
